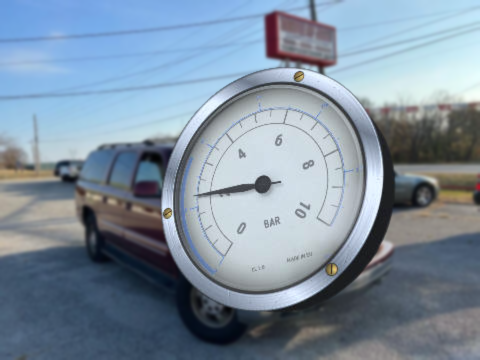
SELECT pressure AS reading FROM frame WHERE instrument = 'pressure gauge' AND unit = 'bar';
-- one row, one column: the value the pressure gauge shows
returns 2 bar
